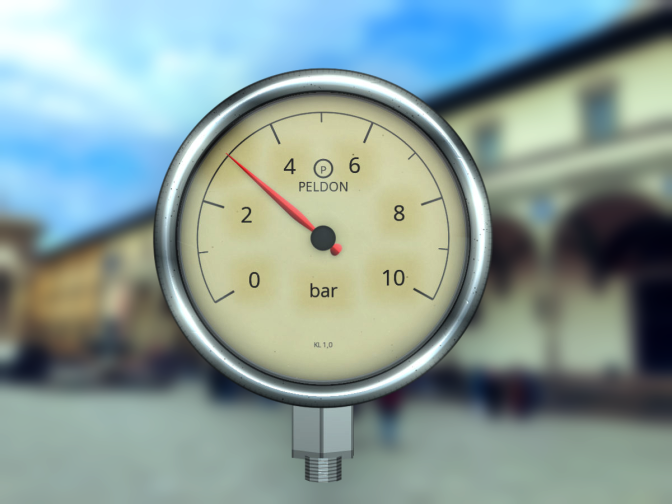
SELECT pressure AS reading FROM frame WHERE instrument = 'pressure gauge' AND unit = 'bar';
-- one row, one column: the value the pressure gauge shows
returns 3 bar
